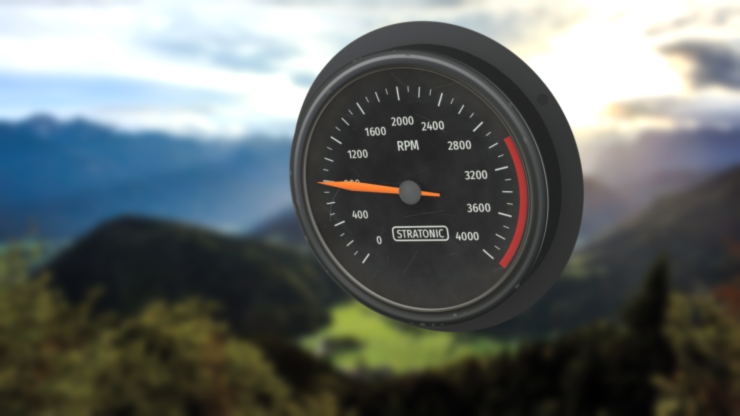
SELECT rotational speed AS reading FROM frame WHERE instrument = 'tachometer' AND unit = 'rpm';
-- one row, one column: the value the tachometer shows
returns 800 rpm
